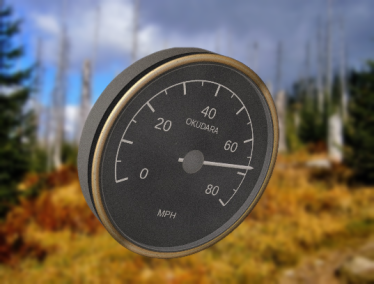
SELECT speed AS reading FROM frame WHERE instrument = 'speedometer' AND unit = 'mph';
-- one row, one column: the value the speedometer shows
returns 67.5 mph
